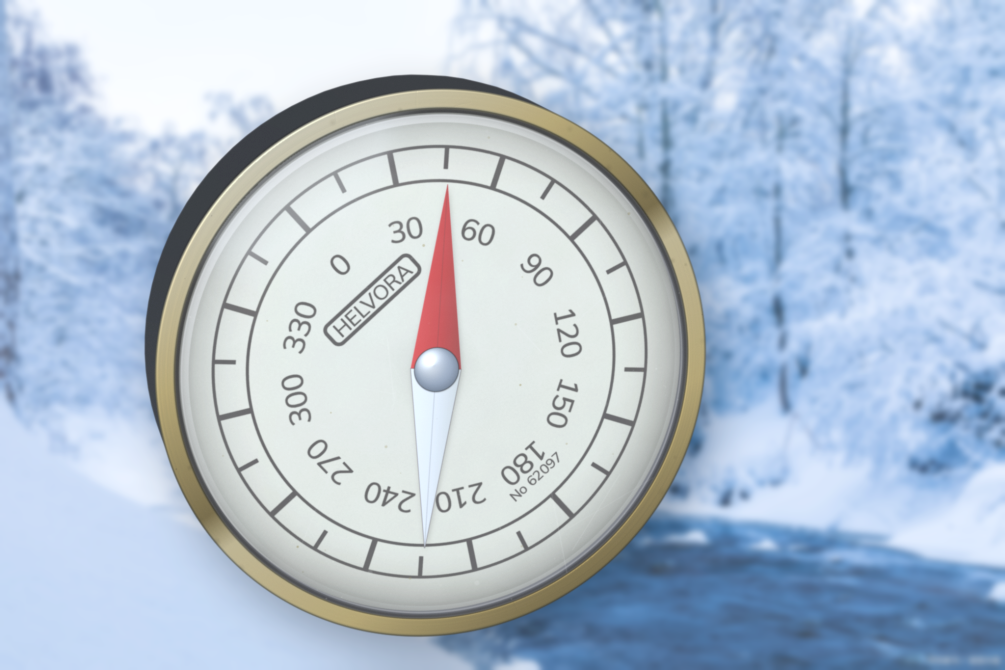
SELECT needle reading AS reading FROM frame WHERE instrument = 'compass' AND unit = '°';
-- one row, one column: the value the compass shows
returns 45 °
